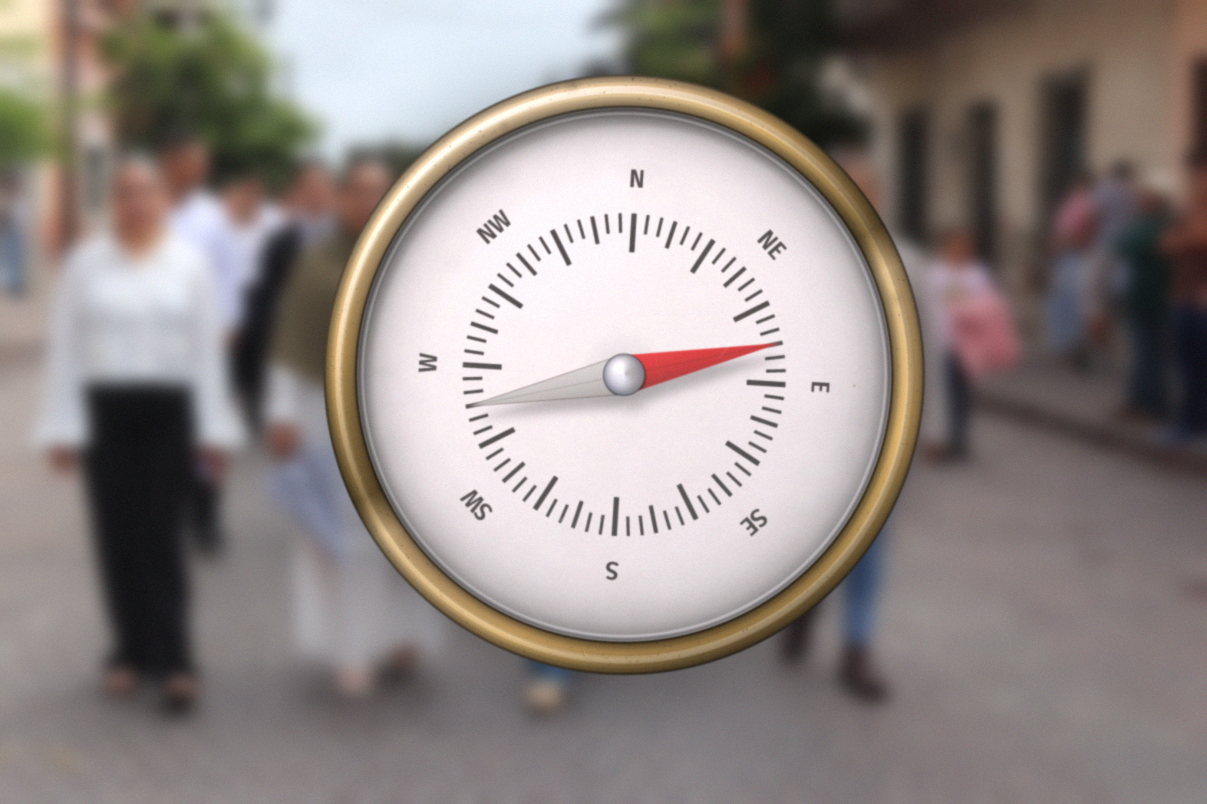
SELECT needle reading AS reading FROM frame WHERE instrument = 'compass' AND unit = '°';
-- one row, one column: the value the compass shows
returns 75 °
